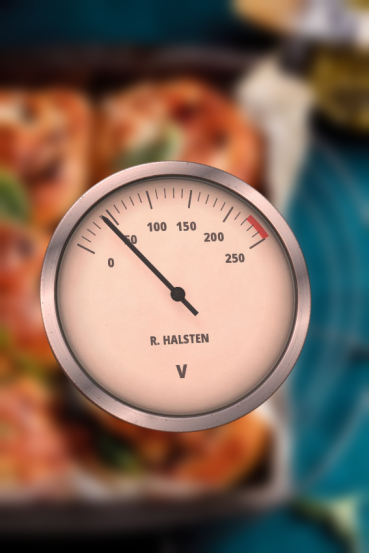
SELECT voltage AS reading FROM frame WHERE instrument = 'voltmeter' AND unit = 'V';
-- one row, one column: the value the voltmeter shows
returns 40 V
